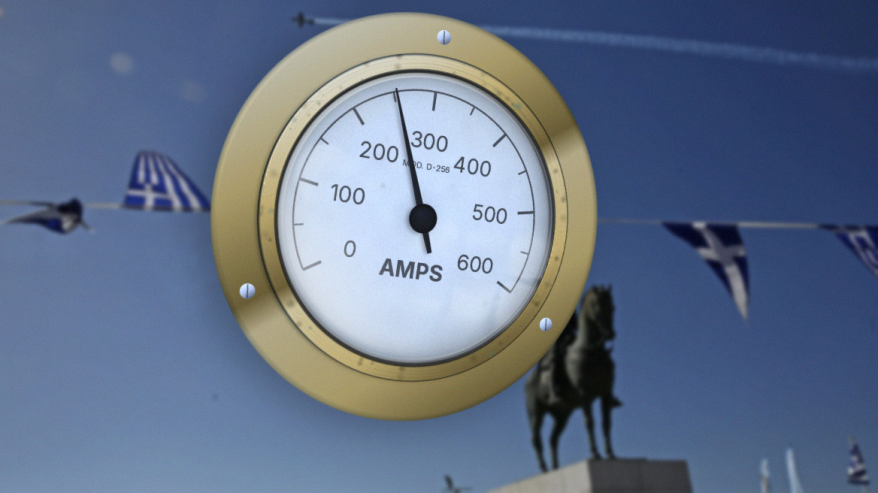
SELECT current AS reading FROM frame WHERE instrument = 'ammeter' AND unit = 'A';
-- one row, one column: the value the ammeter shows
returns 250 A
